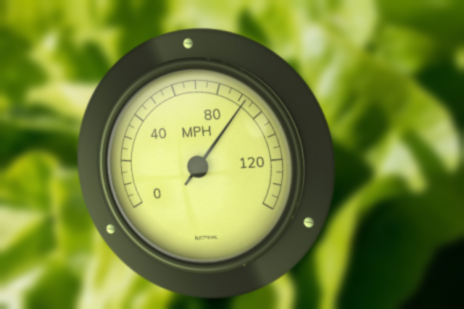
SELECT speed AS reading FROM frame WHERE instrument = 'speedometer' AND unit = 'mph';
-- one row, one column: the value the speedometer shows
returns 92.5 mph
